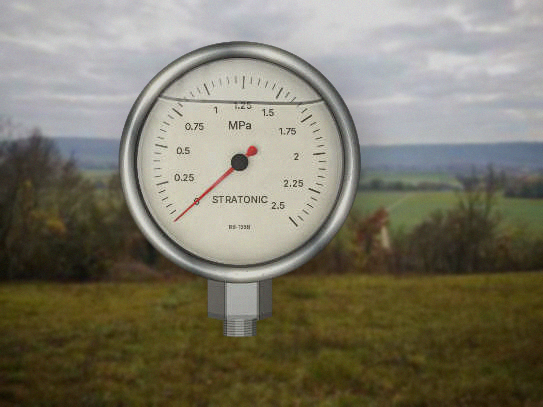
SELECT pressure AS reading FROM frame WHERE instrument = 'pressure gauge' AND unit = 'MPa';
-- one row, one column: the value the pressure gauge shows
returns 0 MPa
